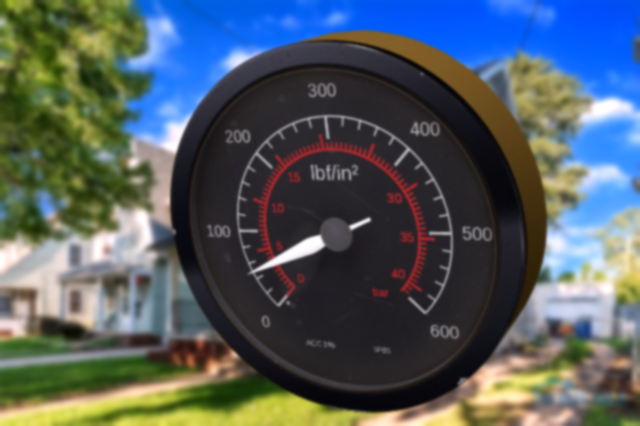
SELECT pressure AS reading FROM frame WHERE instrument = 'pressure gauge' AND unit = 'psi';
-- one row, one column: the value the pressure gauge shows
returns 50 psi
